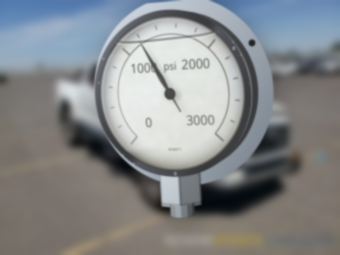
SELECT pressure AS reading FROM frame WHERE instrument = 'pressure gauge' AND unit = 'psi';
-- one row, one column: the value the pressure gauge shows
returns 1200 psi
